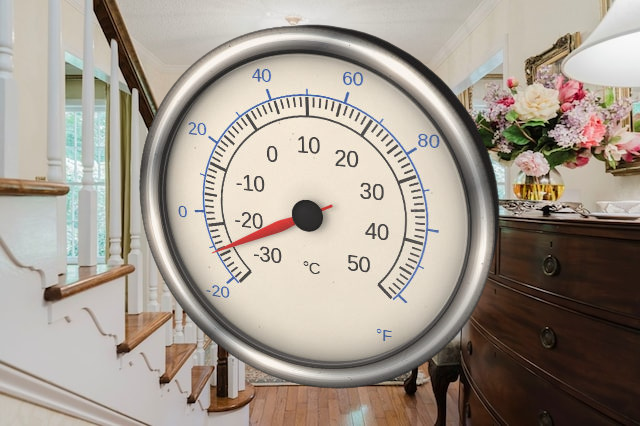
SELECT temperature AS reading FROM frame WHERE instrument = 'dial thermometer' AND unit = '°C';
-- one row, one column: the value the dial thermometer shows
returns -24 °C
